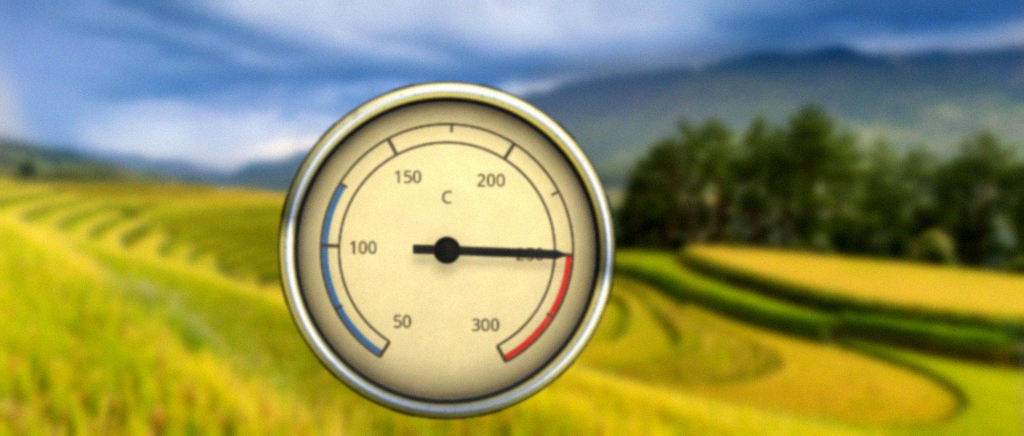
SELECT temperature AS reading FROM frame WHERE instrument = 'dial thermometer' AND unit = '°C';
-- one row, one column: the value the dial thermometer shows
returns 250 °C
